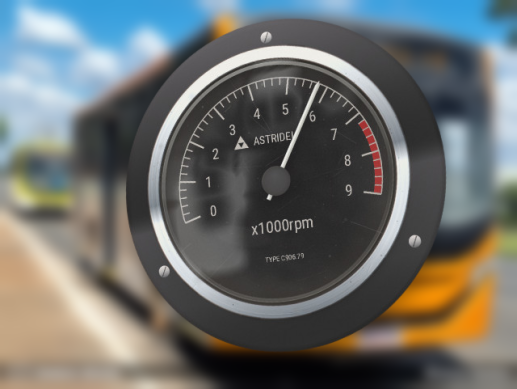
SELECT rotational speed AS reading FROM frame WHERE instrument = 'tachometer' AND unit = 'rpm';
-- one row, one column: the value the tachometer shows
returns 5800 rpm
